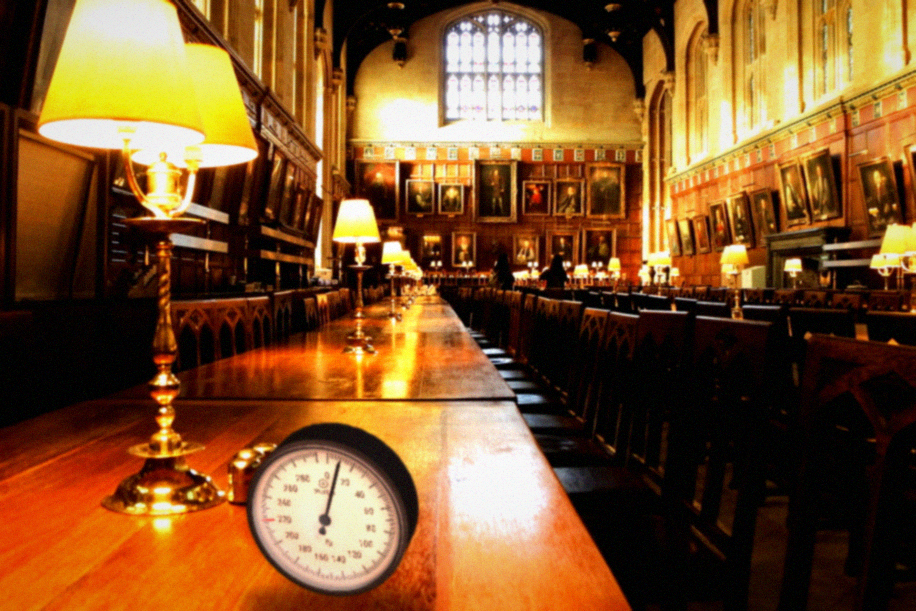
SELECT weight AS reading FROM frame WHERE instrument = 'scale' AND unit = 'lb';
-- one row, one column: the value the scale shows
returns 10 lb
